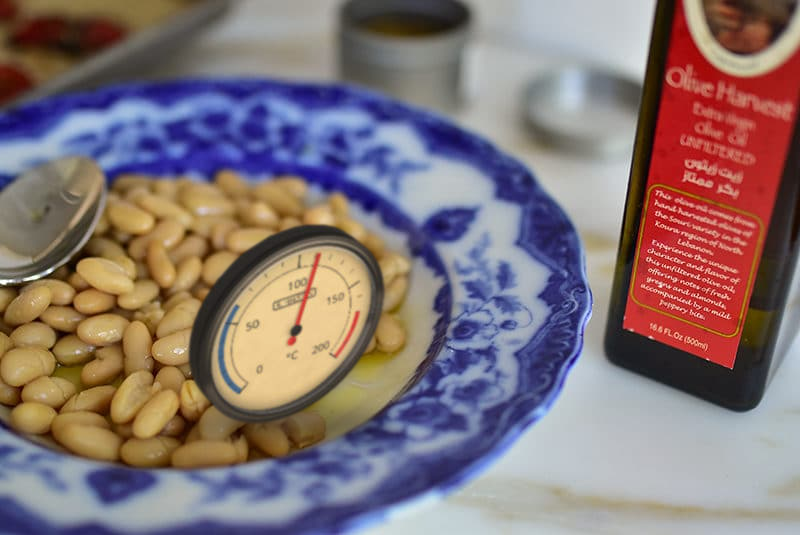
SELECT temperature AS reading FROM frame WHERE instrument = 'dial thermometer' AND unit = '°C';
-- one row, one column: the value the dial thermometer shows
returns 110 °C
